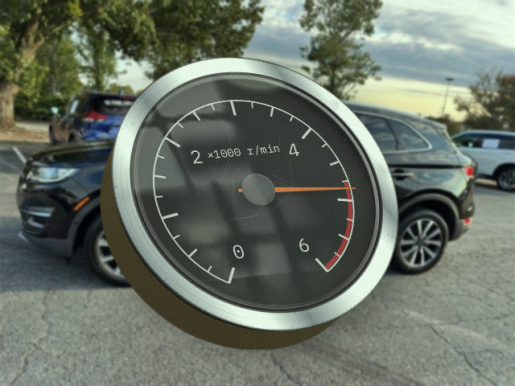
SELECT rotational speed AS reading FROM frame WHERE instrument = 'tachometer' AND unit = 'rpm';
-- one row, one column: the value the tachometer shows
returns 4875 rpm
